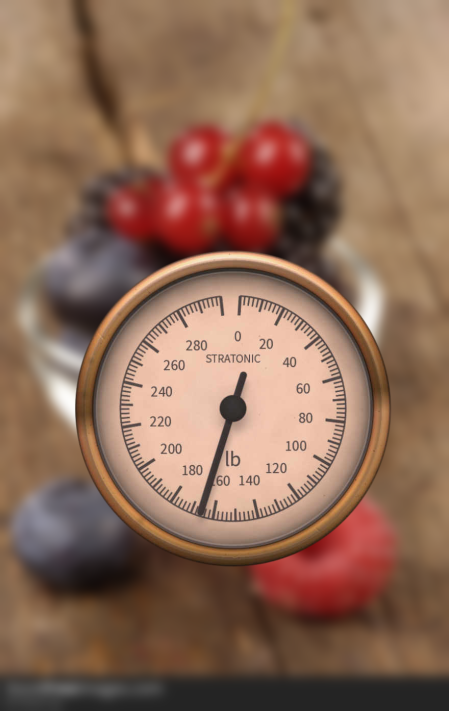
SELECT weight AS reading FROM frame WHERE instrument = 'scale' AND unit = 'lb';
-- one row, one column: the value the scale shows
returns 166 lb
